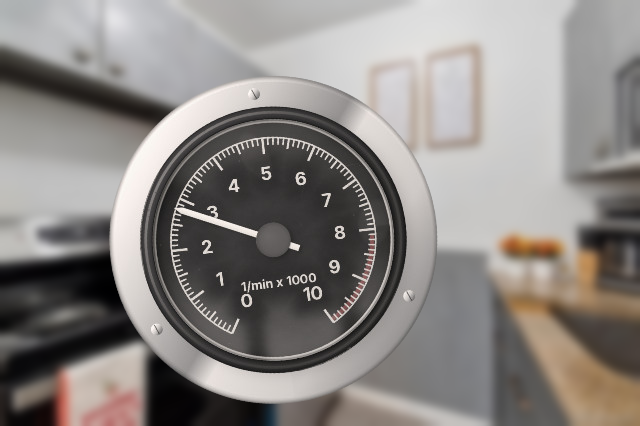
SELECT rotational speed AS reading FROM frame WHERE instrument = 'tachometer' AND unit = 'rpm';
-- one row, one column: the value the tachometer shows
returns 2800 rpm
